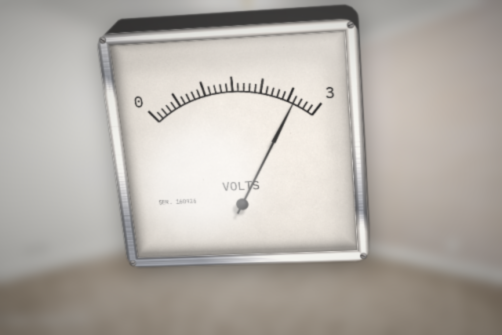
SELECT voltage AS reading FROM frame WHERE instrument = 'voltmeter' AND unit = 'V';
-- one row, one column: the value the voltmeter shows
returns 2.6 V
